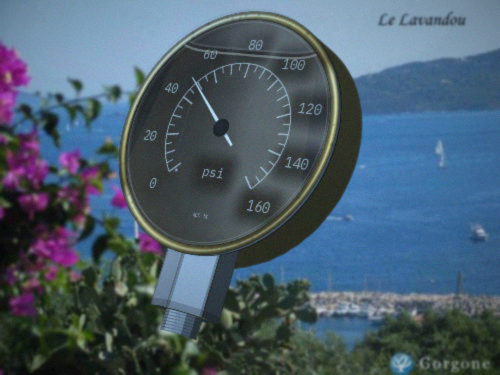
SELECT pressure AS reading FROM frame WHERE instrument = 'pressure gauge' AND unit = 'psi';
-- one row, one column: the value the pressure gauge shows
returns 50 psi
